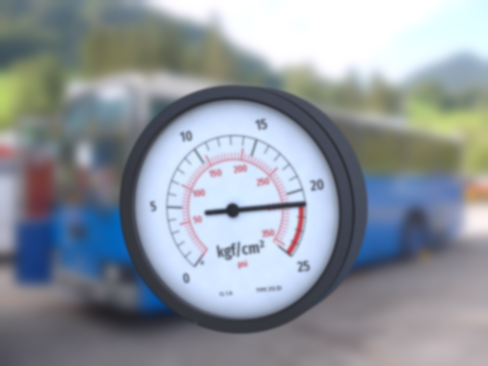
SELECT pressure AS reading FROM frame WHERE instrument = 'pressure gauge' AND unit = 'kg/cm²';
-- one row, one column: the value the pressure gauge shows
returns 21 kg/cm²
